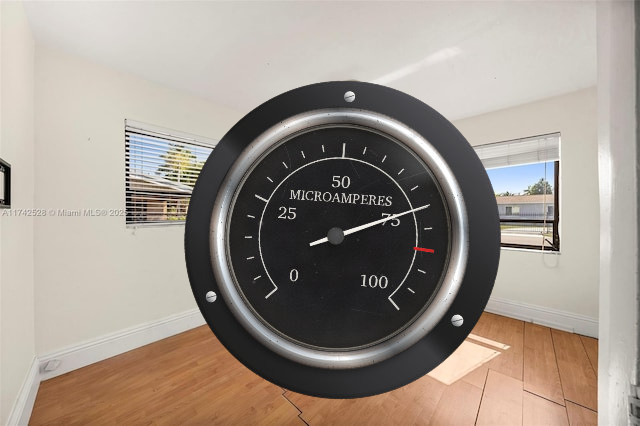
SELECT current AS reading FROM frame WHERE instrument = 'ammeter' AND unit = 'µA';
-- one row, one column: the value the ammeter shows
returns 75 µA
